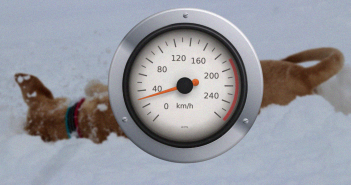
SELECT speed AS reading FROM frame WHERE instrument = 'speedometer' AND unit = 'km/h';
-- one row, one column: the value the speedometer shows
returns 30 km/h
